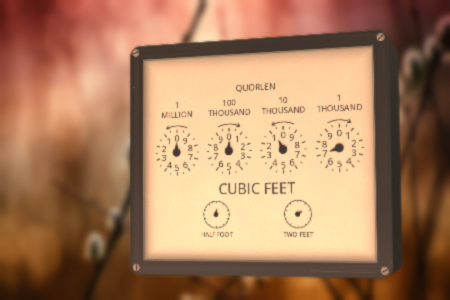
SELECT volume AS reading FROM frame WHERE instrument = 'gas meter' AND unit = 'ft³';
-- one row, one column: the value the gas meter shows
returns 700 ft³
